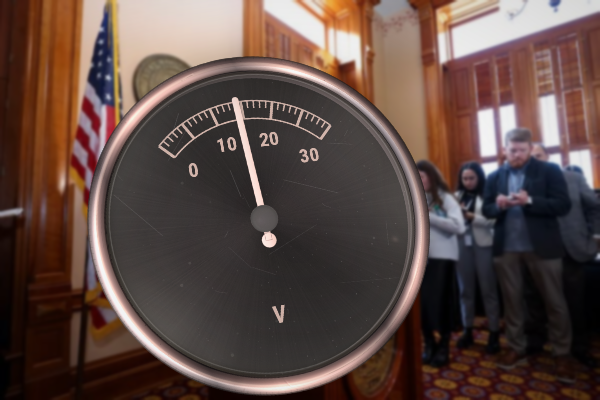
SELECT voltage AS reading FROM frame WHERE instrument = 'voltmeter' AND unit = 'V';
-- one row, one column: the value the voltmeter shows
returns 14 V
